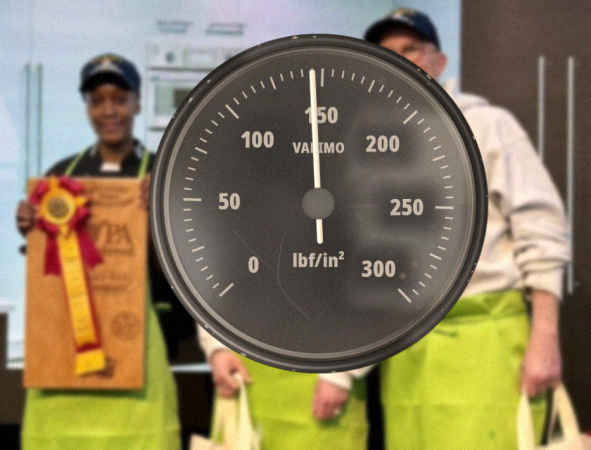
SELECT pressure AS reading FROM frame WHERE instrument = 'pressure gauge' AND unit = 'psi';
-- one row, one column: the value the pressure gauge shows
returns 145 psi
